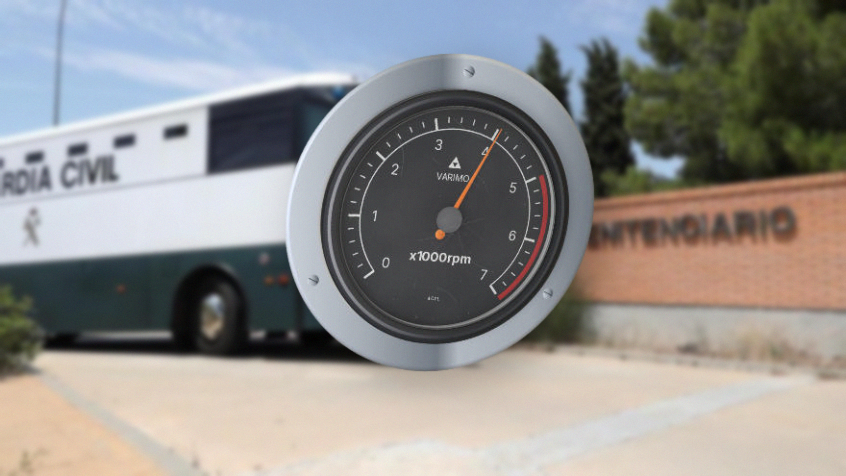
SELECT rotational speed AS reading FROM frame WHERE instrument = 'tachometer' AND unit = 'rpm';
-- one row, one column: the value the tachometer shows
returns 4000 rpm
